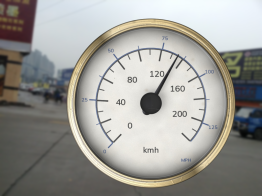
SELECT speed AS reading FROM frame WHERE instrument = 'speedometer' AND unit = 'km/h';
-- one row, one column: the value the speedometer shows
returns 135 km/h
